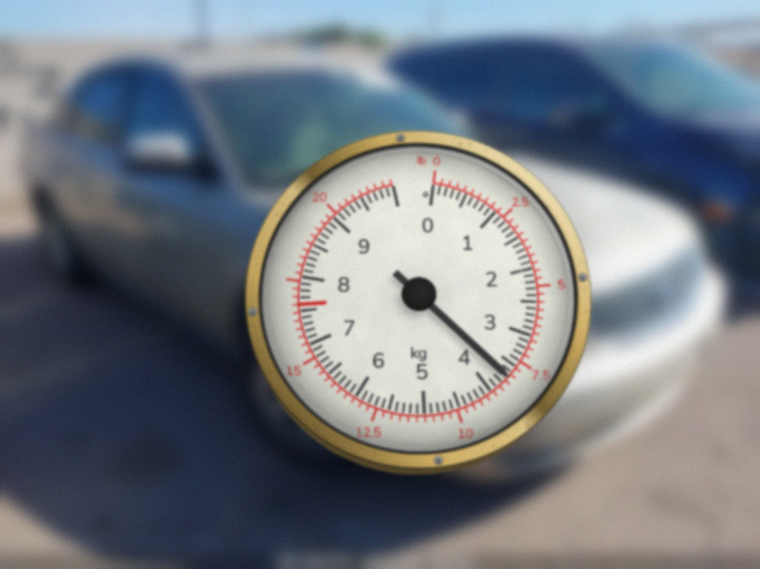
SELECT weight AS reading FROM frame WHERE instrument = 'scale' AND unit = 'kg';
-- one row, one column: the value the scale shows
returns 3.7 kg
